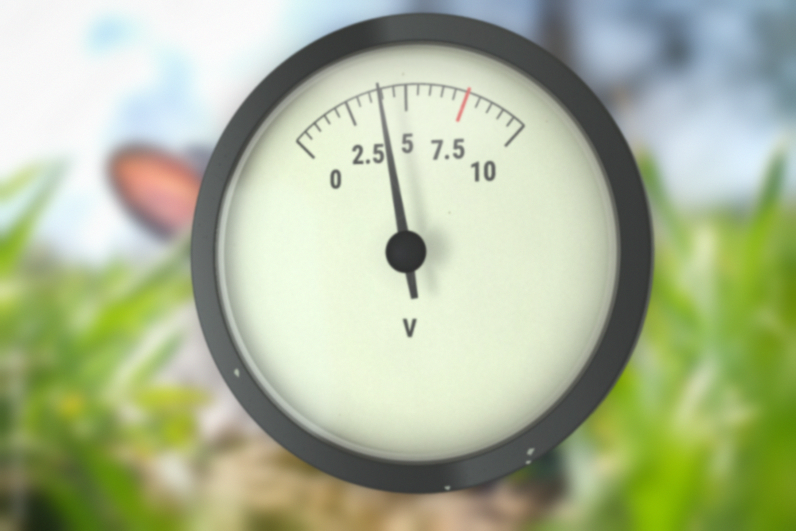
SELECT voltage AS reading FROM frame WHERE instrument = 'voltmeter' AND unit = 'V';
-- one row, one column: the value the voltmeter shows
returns 4 V
